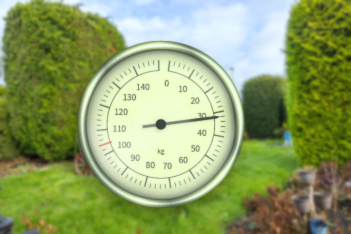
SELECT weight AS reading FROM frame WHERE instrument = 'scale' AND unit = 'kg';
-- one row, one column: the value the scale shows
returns 32 kg
